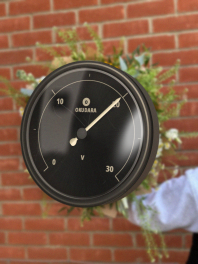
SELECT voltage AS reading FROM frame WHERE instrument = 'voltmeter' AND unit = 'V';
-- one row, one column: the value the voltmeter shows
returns 20 V
